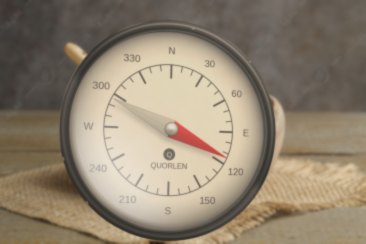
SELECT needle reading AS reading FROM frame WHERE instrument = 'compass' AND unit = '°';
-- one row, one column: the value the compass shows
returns 115 °
